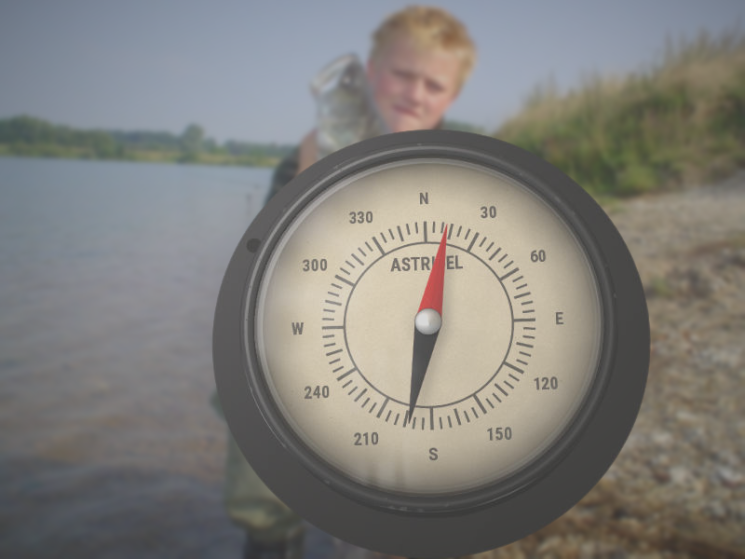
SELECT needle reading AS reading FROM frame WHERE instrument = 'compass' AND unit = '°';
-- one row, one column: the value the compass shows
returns 12.5 °
